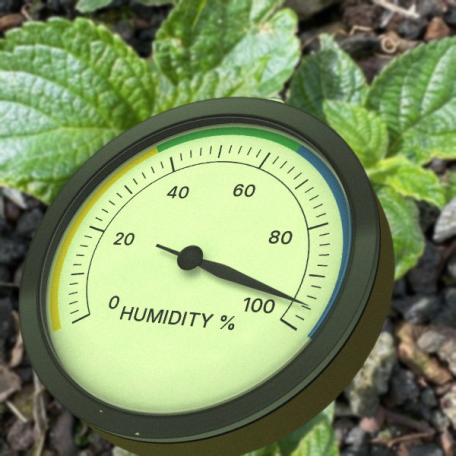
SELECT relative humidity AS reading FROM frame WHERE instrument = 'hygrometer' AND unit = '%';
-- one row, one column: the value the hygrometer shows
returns 96 %
